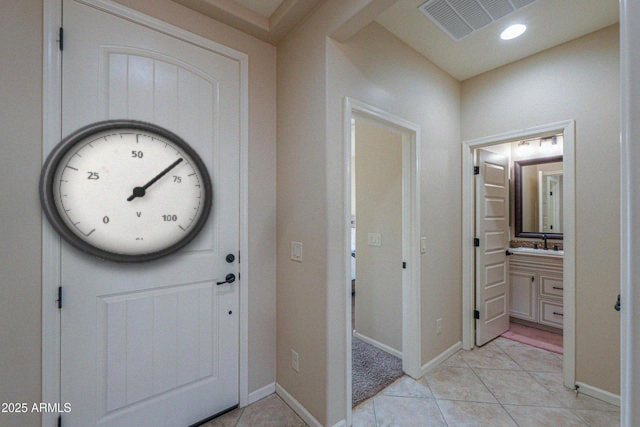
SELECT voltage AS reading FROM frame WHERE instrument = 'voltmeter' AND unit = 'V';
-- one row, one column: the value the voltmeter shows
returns 67.5 V
